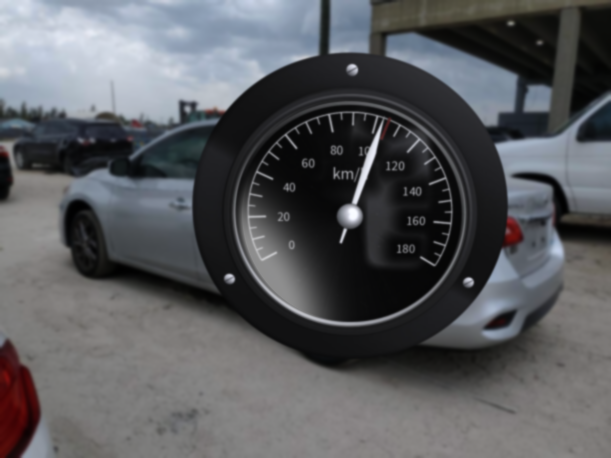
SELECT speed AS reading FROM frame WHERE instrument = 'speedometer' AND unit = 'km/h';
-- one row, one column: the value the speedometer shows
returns 102.5 km/h
